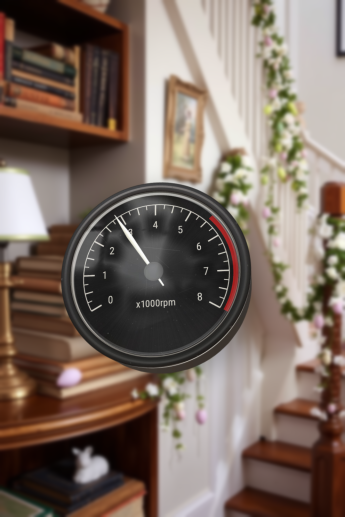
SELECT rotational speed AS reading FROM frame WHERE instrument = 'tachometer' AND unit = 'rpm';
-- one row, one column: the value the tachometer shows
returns 2875 rpm
